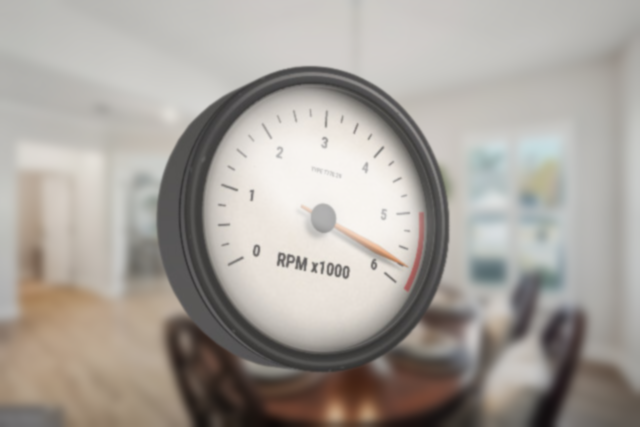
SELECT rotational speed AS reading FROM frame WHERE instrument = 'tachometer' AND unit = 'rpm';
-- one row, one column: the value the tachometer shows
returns 5750 rpm
